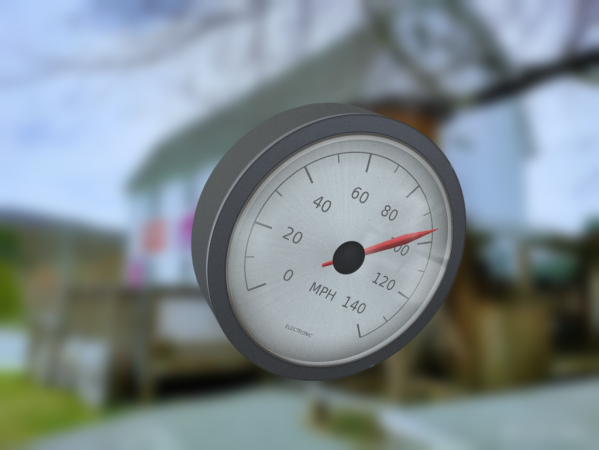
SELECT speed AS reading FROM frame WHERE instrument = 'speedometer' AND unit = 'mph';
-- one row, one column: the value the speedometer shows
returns 95 mph
